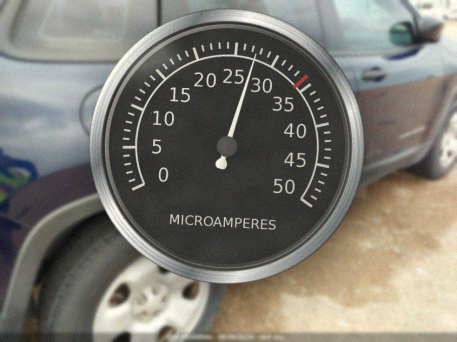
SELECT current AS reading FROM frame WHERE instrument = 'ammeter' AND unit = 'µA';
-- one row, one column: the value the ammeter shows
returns 27.5 µA
